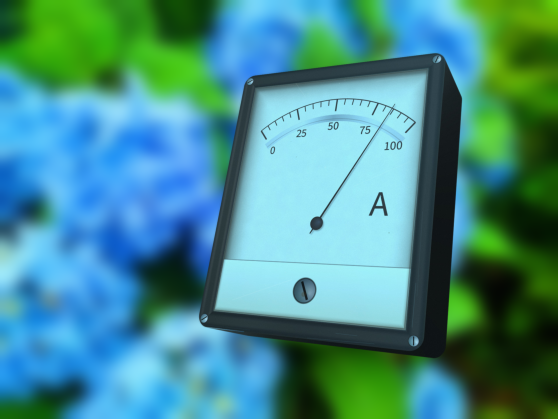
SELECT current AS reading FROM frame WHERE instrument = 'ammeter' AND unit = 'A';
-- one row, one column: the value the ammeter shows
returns 85 A
